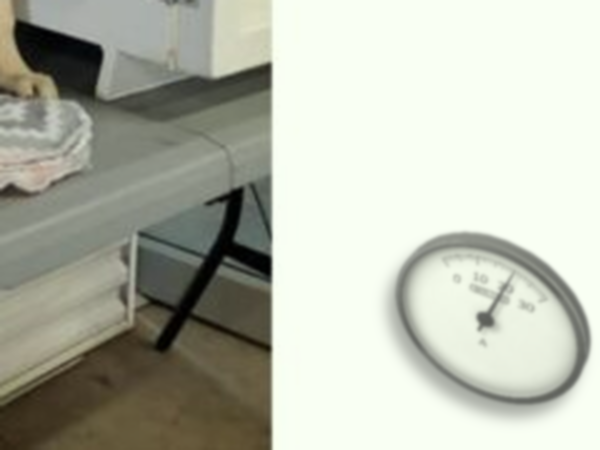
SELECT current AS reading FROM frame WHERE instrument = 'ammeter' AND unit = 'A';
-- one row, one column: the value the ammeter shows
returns 20 A
